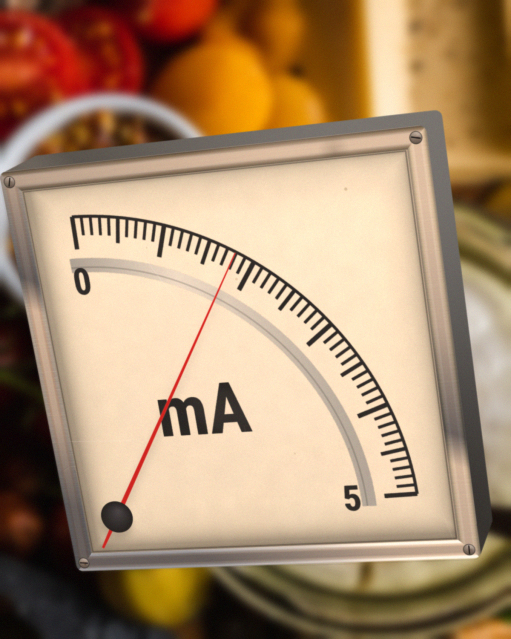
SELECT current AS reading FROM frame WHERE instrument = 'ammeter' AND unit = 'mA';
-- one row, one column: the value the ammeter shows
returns 1.8 mA
